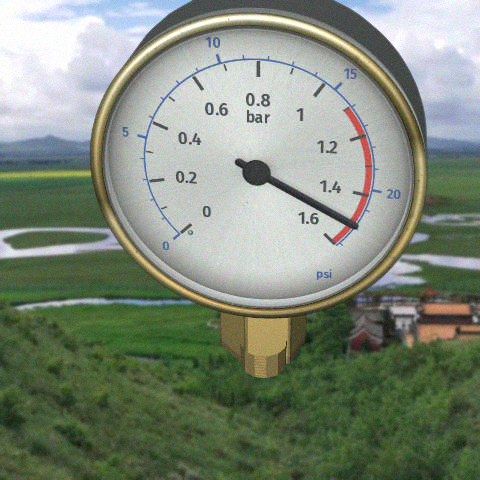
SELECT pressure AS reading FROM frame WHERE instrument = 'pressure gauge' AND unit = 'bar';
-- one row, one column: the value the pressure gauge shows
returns 1.5 bar
